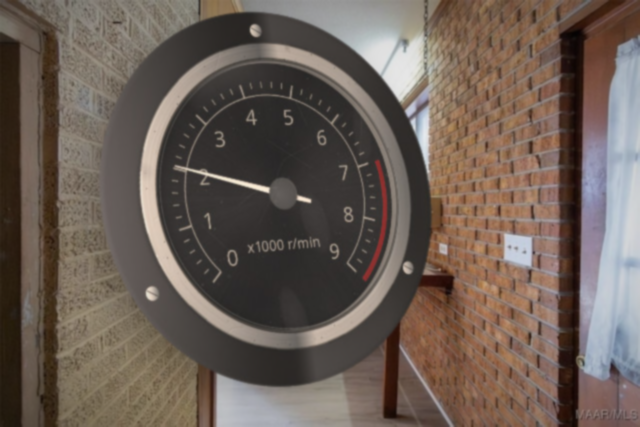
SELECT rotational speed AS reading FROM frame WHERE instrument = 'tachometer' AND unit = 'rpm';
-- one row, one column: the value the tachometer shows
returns 2000 rpm
